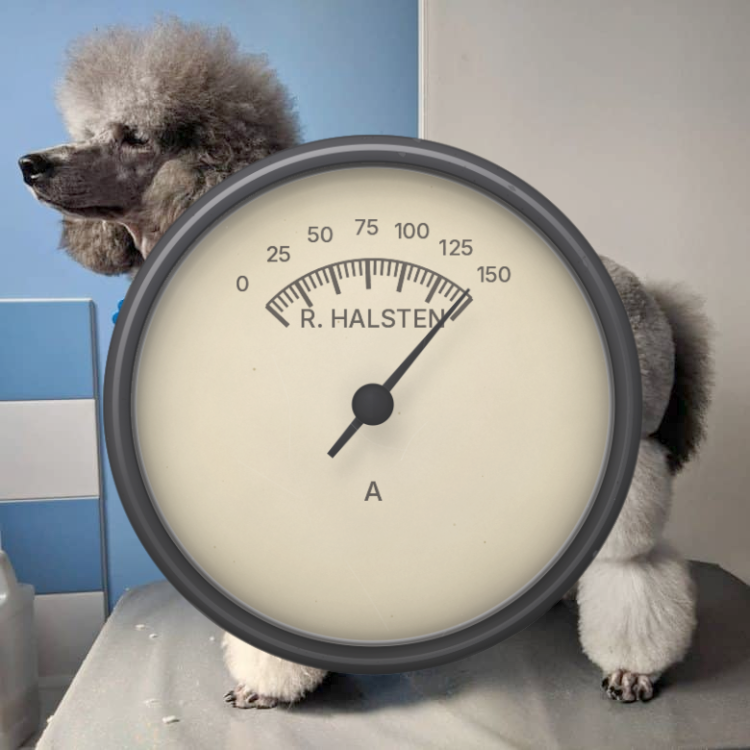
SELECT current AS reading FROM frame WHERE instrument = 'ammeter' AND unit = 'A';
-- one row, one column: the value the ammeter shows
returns 145 A
